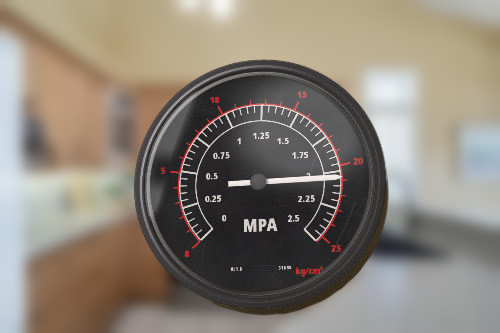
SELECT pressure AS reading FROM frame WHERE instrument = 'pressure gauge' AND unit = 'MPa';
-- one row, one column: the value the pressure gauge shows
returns 2.05 MPa
